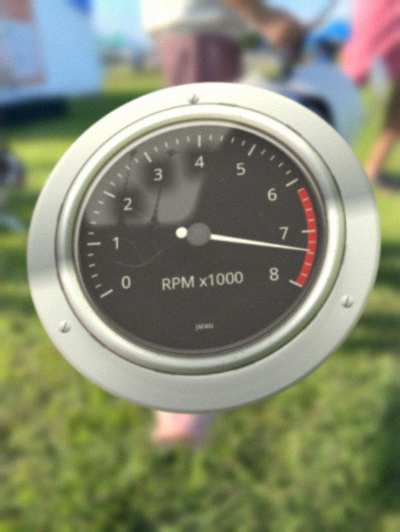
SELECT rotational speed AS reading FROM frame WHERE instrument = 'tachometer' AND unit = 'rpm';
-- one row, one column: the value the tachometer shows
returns 7400 rpm
